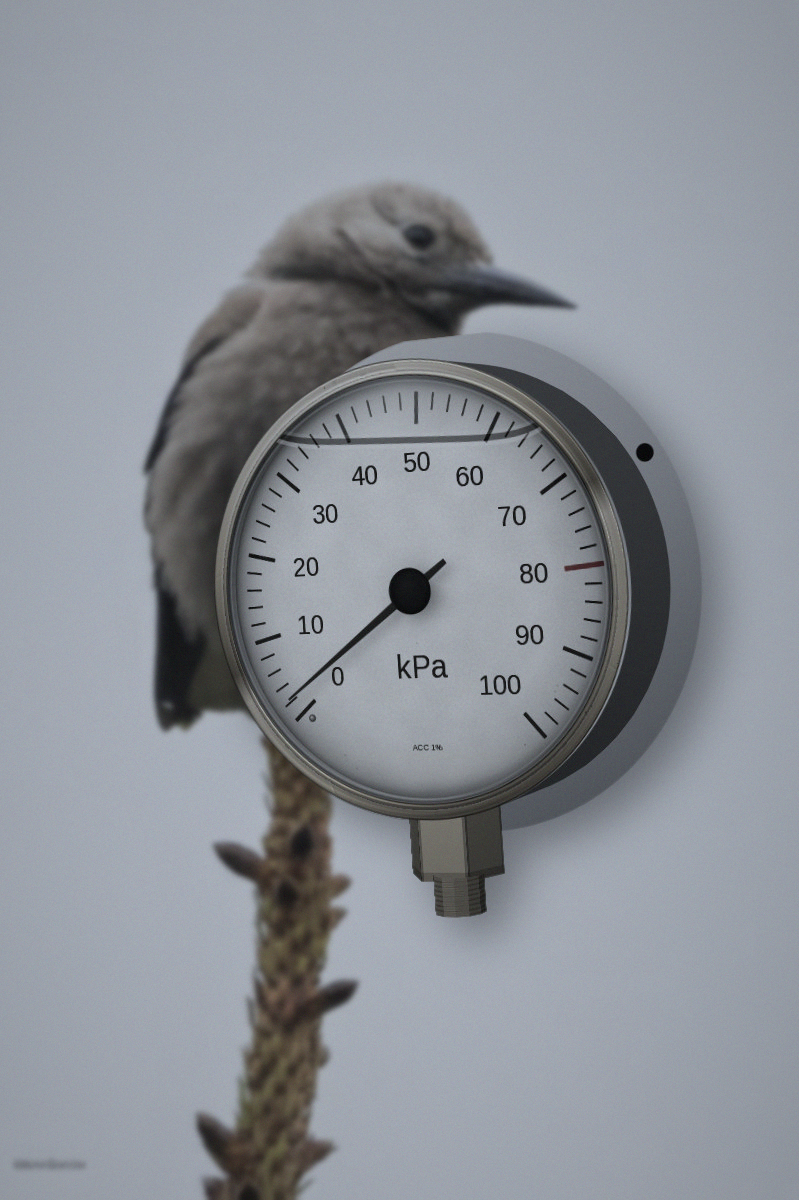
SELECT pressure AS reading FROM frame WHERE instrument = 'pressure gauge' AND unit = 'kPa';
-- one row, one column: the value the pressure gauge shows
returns 2 kPa
